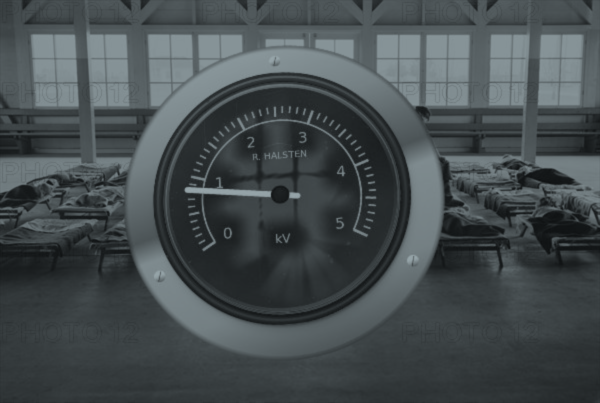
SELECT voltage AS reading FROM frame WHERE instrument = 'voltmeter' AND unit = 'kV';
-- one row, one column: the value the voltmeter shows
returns 0.8 kV
